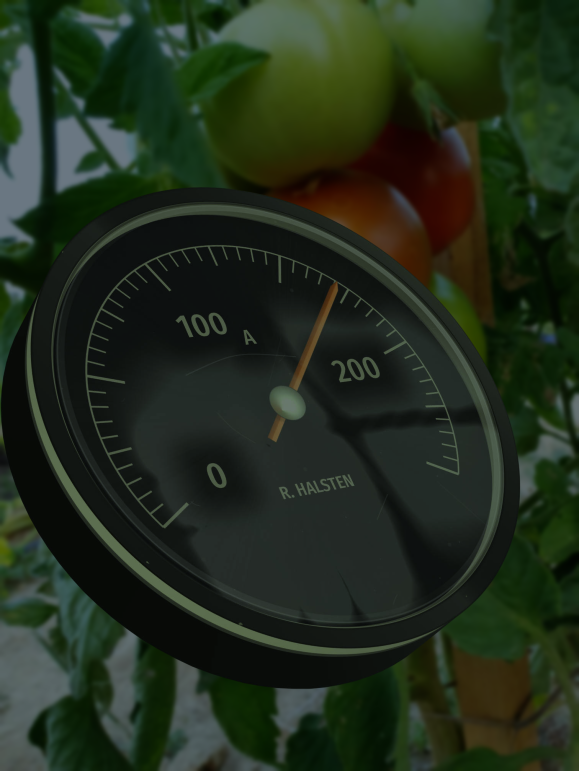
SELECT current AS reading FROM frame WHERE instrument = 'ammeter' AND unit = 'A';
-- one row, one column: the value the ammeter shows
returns 170 A
